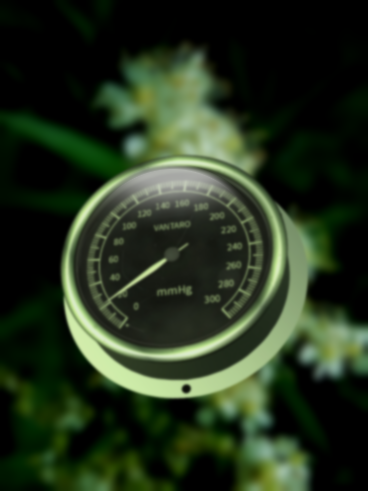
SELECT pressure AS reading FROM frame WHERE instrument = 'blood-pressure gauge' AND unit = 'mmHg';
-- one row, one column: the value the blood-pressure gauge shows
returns 20 mmHg
